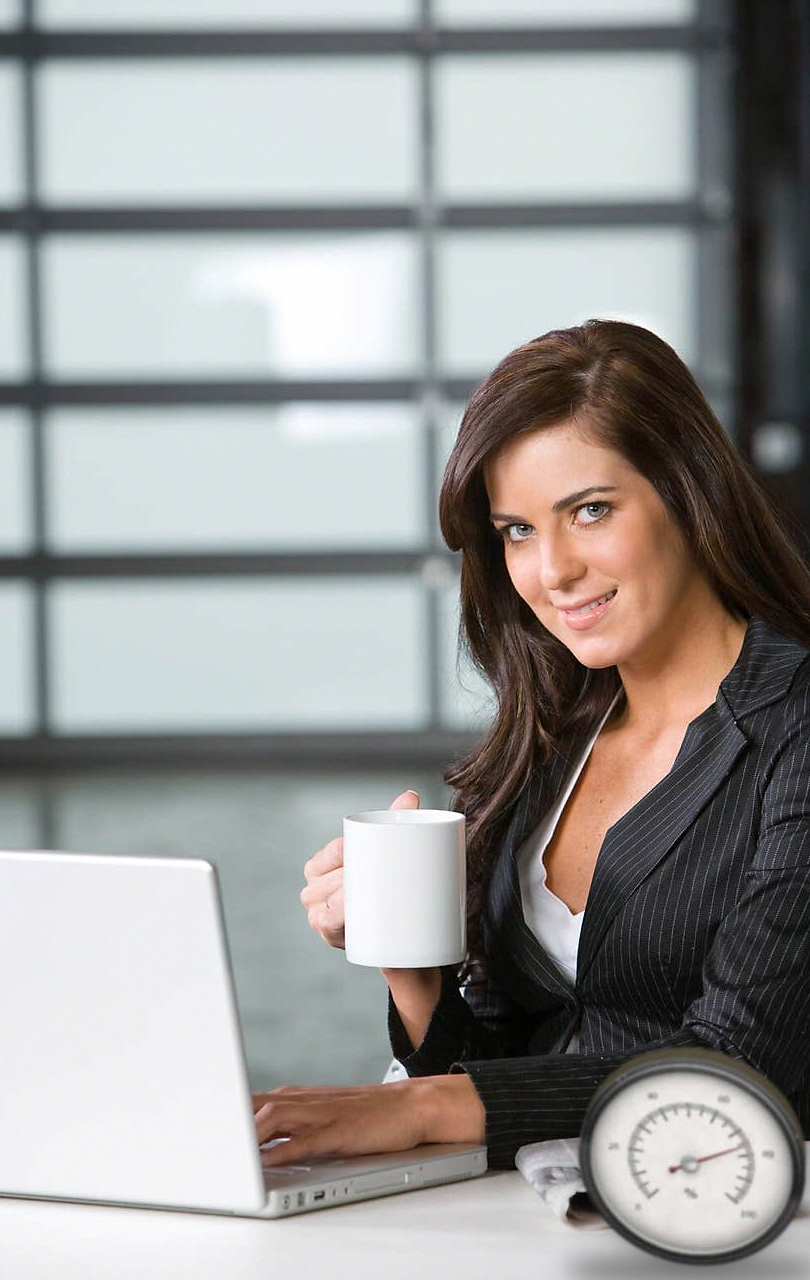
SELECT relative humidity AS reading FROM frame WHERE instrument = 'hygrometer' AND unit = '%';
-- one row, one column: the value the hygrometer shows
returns 75 %
